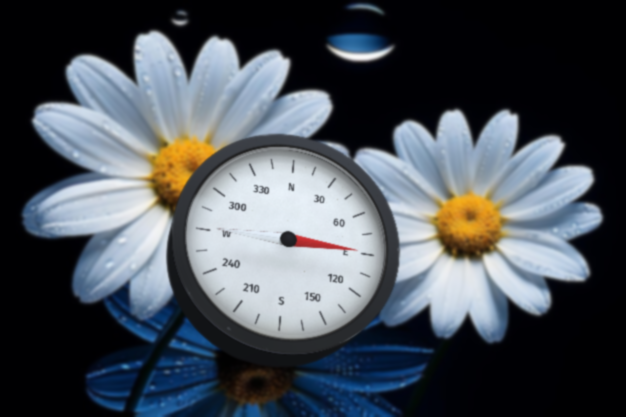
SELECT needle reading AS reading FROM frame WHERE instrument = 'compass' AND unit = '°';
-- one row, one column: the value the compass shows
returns 90 °
